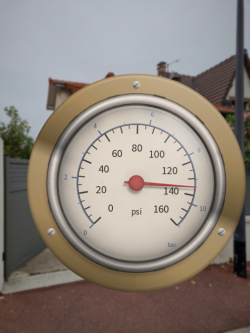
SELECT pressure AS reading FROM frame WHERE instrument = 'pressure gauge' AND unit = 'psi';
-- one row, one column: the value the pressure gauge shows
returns 135 psi
